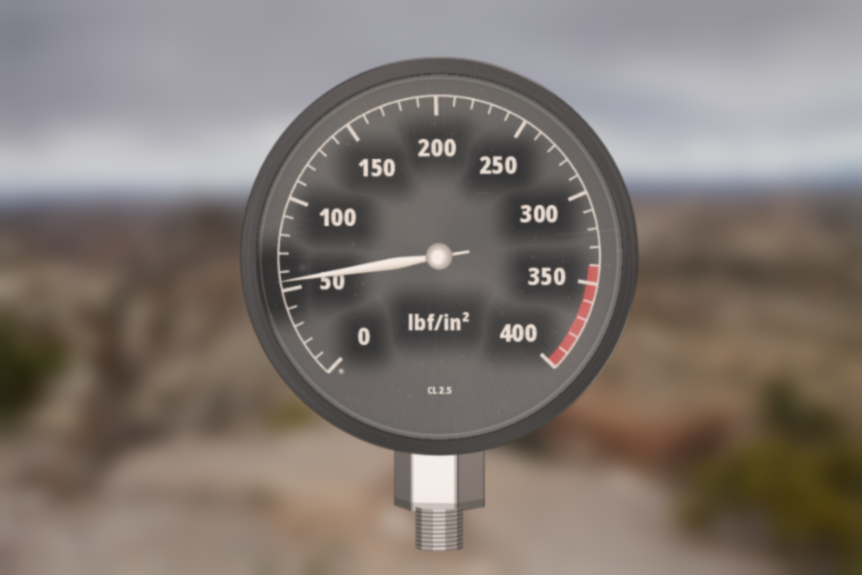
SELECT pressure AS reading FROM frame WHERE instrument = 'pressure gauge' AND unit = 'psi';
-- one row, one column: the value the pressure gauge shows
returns 55 psi
